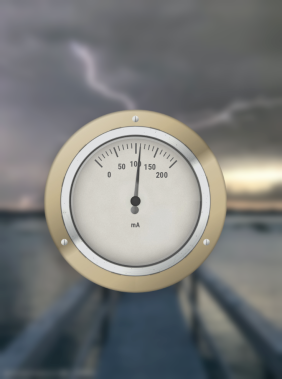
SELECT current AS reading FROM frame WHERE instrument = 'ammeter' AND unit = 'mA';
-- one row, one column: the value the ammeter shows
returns 110 mA
